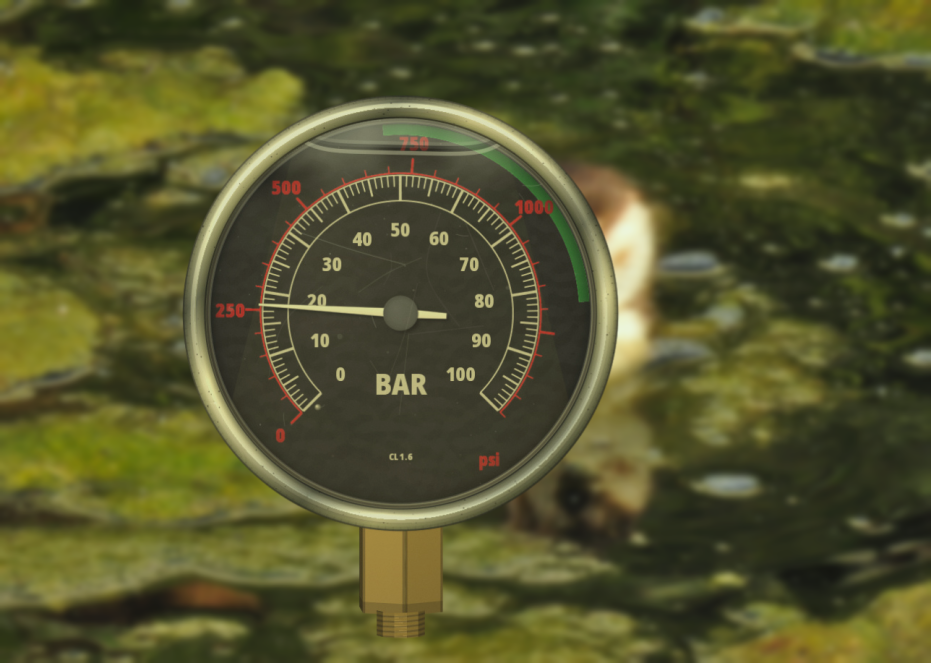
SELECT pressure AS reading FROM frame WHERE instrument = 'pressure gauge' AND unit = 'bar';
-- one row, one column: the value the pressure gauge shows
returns 18 bar
